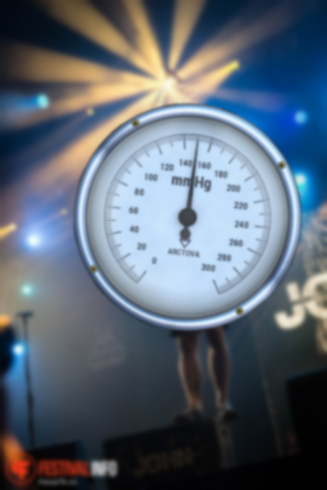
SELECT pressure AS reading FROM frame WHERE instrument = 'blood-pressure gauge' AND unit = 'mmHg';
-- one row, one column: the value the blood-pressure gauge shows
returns 150 mmHg
